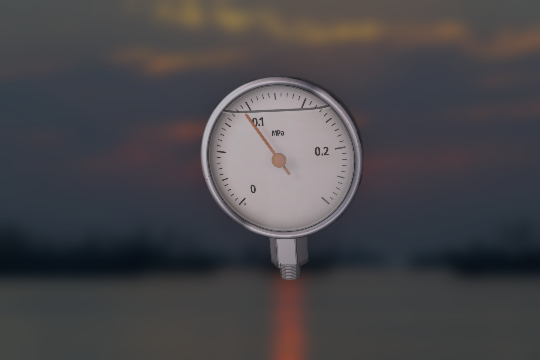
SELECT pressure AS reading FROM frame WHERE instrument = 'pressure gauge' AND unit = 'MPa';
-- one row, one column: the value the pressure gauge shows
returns 0.095 MPa
